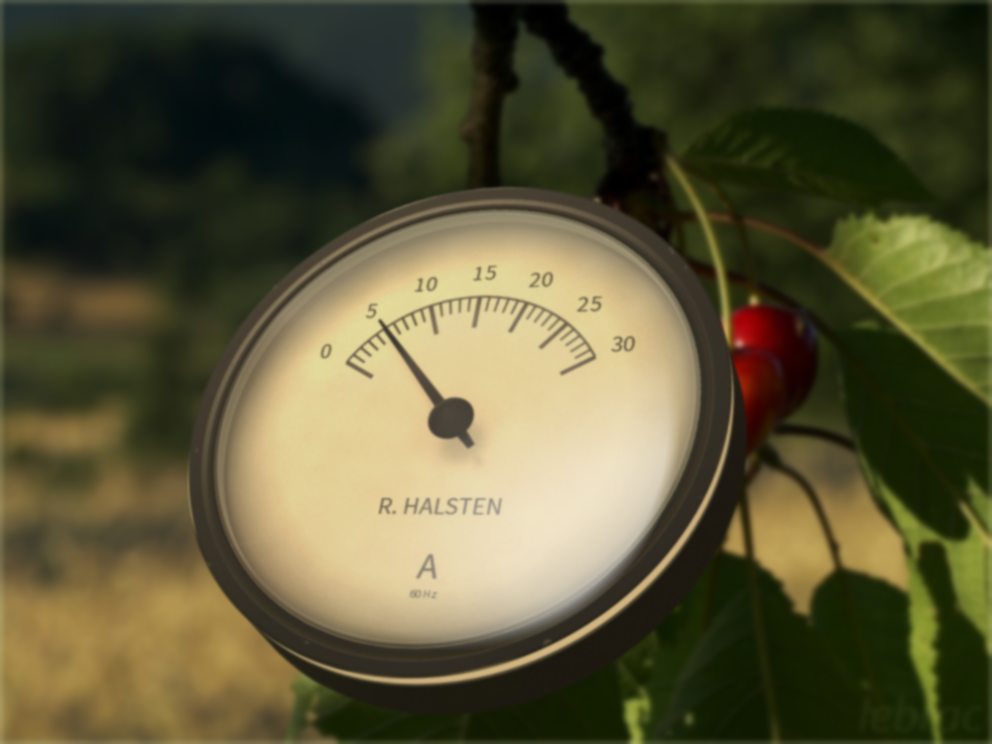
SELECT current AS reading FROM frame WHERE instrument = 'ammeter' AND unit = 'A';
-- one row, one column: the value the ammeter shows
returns 5 A
